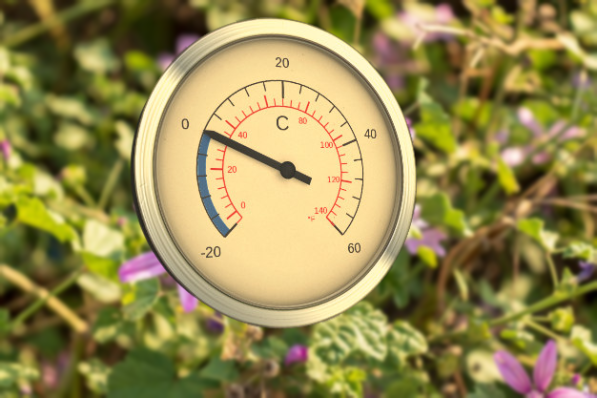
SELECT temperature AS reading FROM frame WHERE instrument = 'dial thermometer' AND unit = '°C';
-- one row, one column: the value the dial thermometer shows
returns 0 °C
